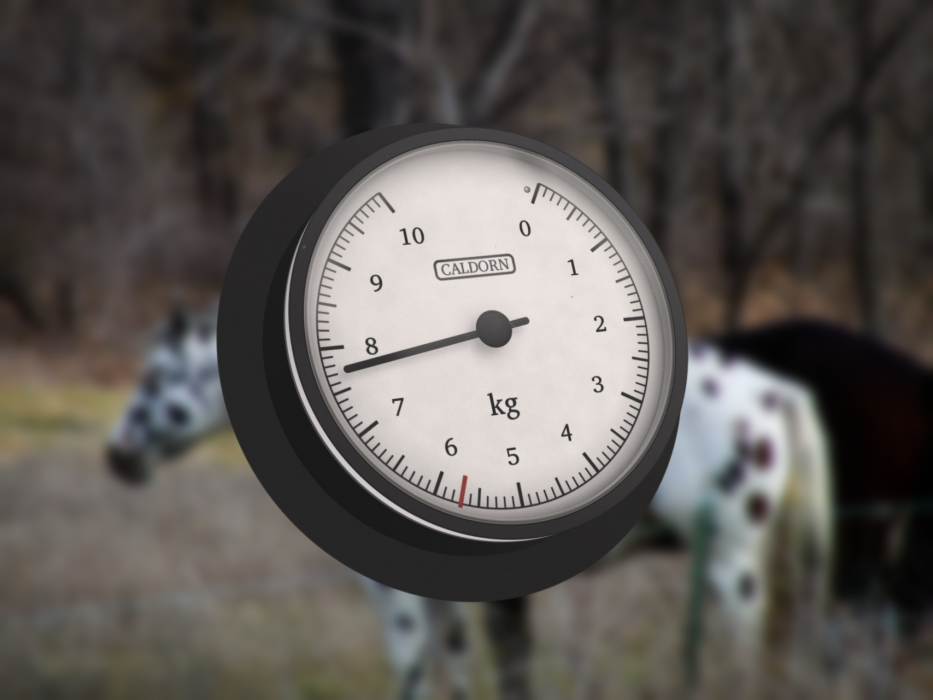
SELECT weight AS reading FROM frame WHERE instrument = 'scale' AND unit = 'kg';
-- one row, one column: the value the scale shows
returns 7.7 kg
